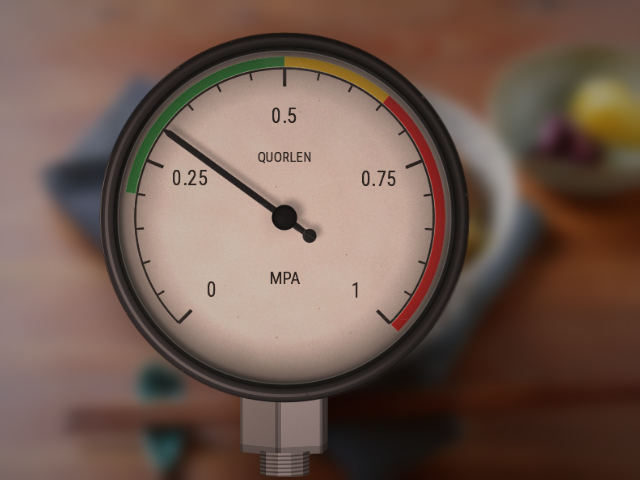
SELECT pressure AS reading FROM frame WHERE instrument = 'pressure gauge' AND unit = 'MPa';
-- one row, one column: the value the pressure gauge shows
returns 0.3 MPa
